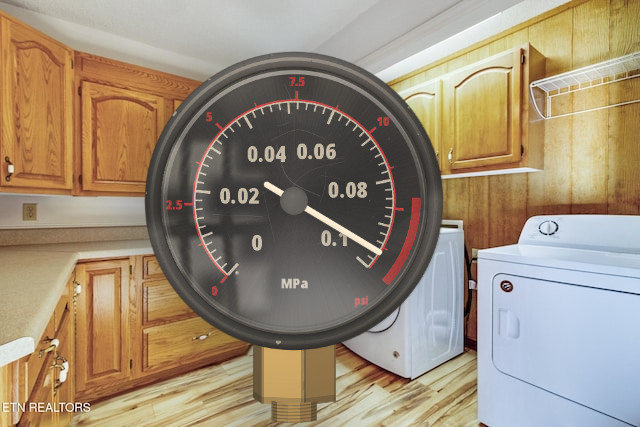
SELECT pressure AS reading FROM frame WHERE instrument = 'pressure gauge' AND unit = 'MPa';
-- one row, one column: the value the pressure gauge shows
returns 0.096 MPa
